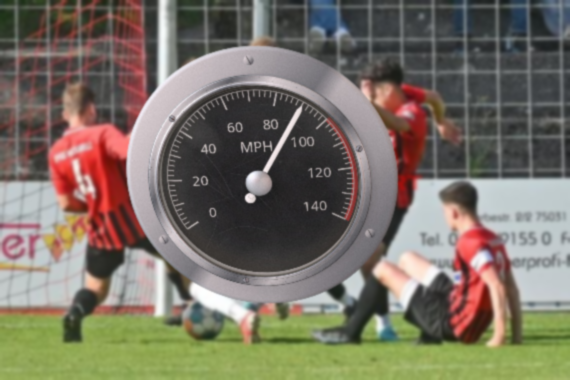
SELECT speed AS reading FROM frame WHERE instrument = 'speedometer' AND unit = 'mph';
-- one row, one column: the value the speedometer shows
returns 90 mph
